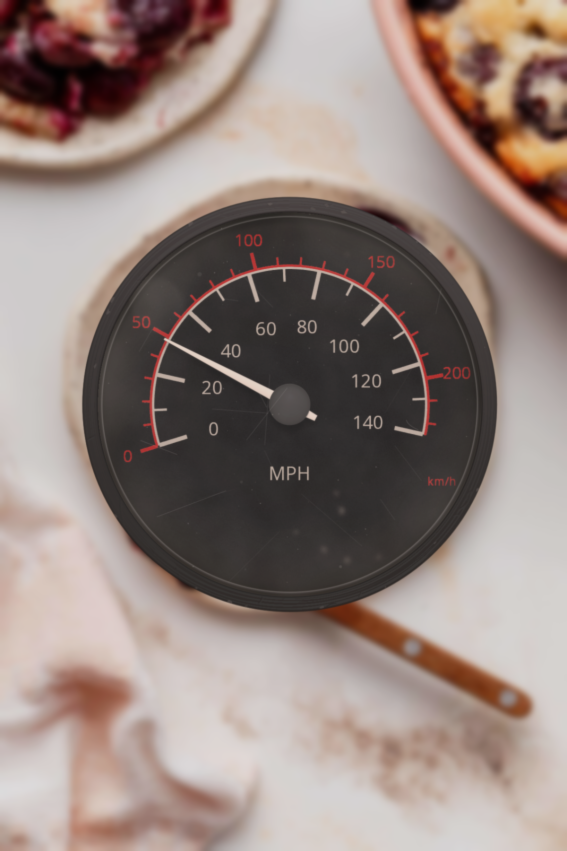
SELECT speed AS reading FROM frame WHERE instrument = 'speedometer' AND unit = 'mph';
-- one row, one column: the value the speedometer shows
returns 30 mph
